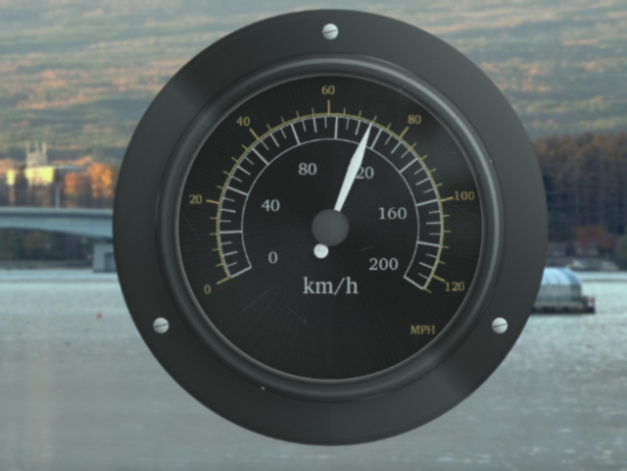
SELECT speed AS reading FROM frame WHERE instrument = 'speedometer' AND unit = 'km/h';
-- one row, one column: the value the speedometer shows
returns 115 km/h
